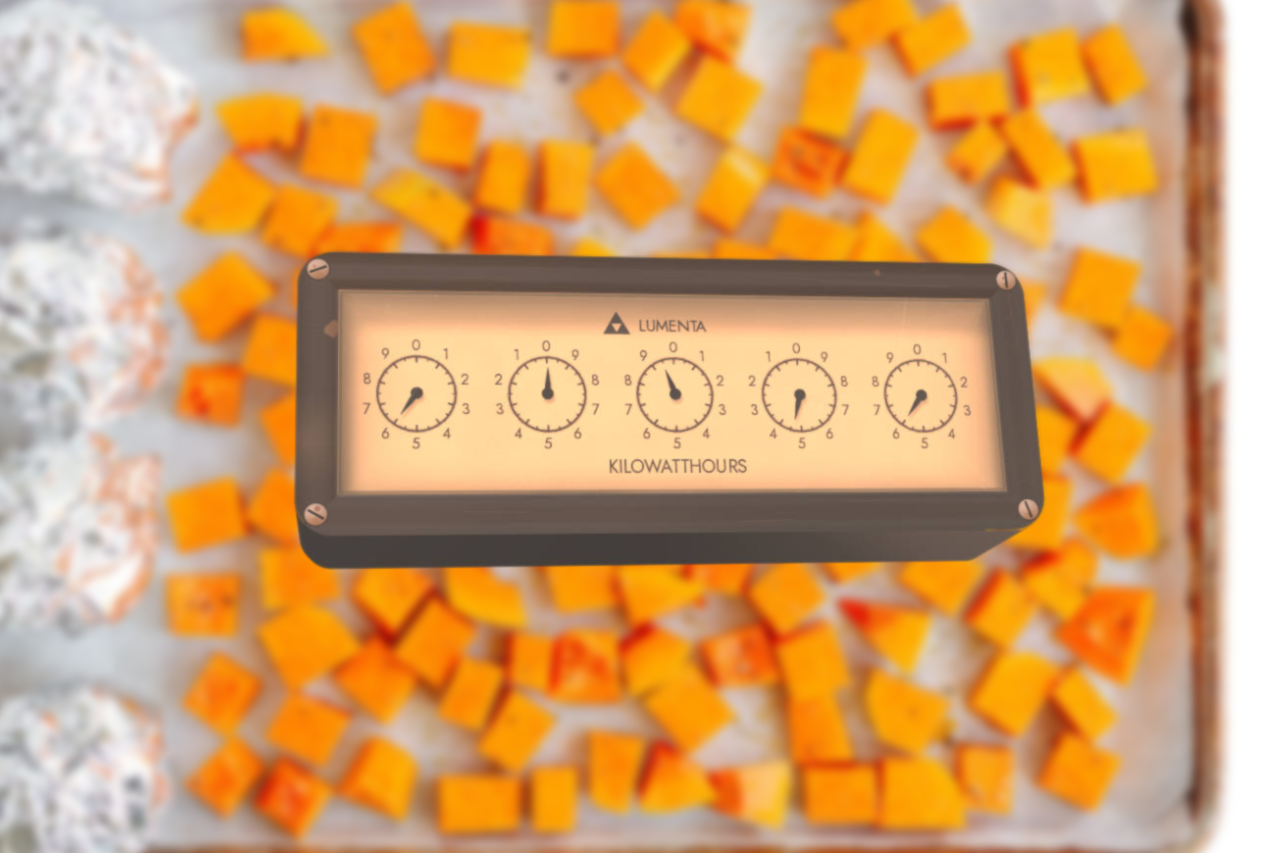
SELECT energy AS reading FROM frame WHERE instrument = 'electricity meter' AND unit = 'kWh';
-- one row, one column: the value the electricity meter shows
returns 59946 kWh
